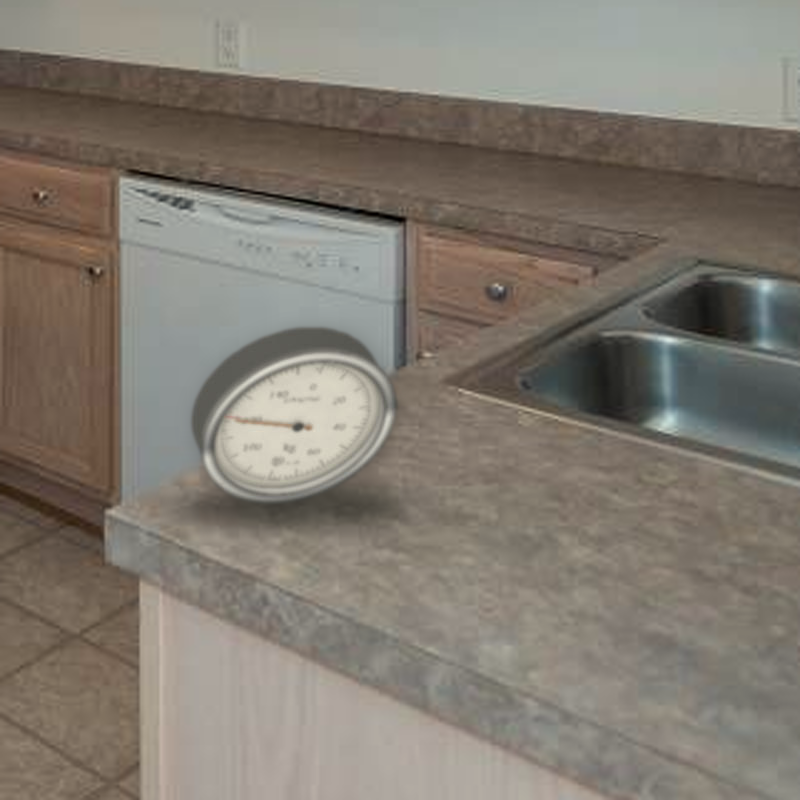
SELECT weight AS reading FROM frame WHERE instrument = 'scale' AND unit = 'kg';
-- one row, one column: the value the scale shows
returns 120 kg
